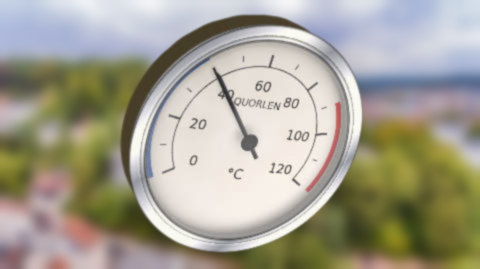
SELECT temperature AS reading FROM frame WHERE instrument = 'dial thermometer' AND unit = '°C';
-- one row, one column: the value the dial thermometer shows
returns 40 °C
